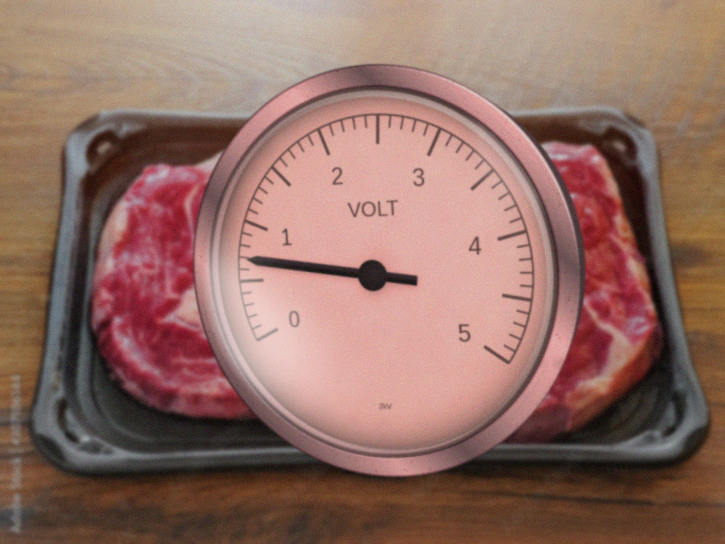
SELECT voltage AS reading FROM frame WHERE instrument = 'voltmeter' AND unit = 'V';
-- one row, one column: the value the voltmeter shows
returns 0.7 V
